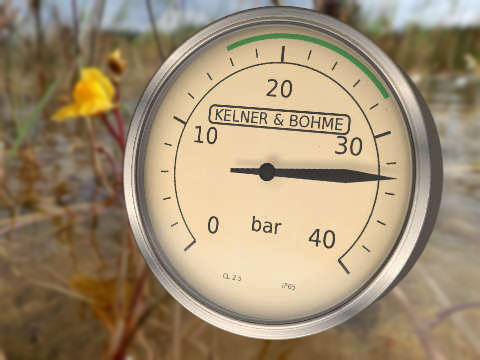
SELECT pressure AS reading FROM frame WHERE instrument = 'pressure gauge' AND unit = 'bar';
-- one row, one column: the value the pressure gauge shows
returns 33 bar
